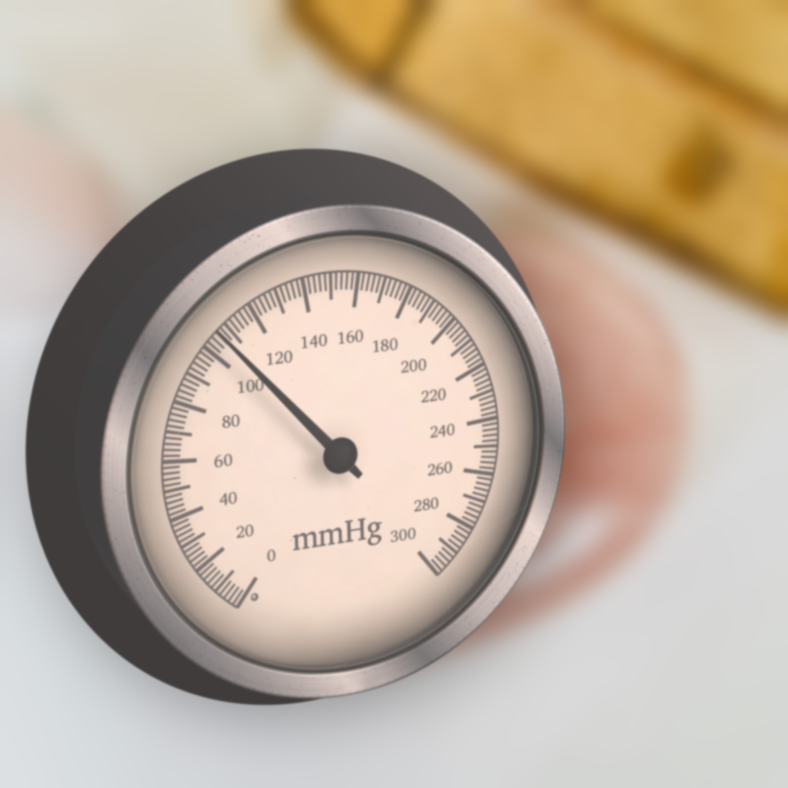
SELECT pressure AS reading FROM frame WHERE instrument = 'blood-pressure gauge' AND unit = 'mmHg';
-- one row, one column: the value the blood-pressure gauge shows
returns 106 mmHg
